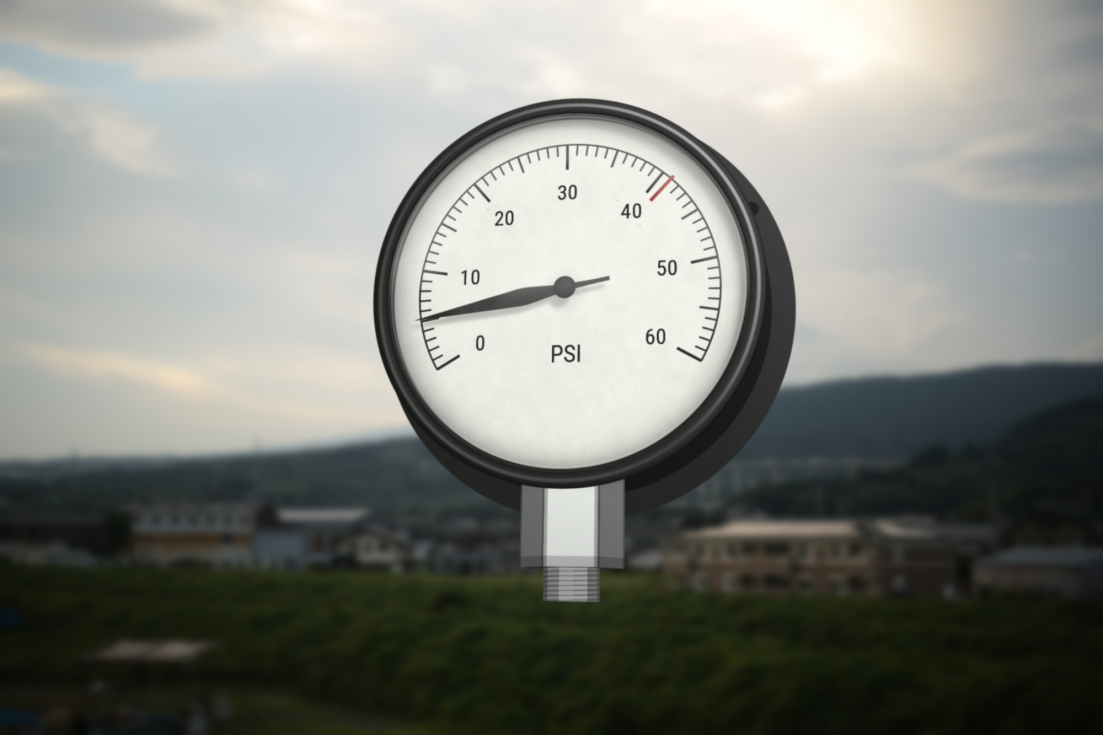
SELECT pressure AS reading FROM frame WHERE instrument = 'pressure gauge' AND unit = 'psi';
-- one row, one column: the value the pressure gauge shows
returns 5 psi
